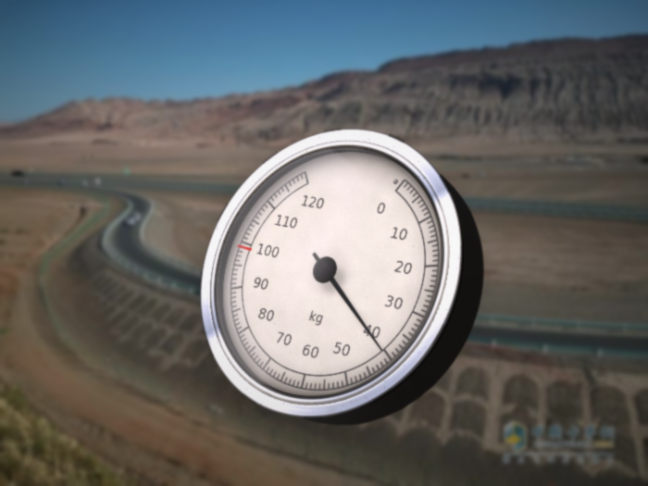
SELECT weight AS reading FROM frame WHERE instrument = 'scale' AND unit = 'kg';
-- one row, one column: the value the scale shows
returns 40 kg
